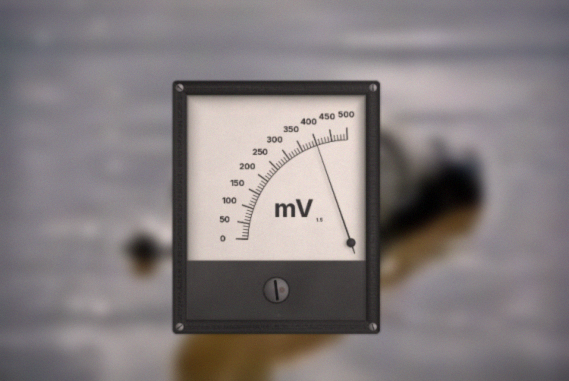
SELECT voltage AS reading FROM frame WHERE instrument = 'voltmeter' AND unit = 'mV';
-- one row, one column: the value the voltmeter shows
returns 400 mV
